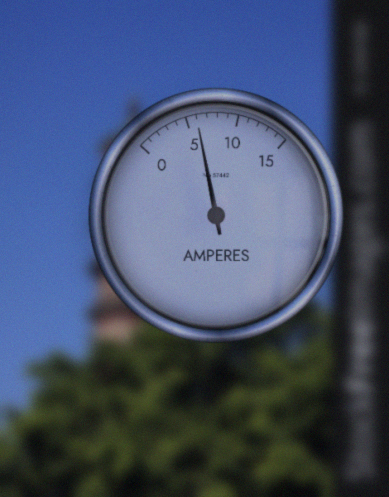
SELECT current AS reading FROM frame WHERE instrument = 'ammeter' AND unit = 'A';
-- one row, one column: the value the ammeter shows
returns 6 A
